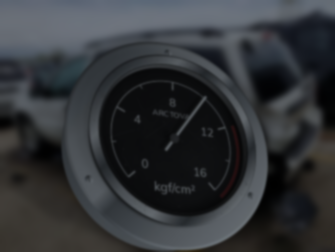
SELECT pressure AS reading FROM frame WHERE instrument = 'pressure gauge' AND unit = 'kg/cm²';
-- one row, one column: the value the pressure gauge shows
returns 10 kg/cm²
